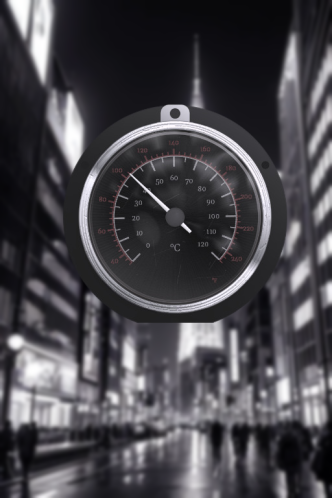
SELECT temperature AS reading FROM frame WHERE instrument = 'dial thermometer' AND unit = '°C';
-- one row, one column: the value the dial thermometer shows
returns 40 °C
